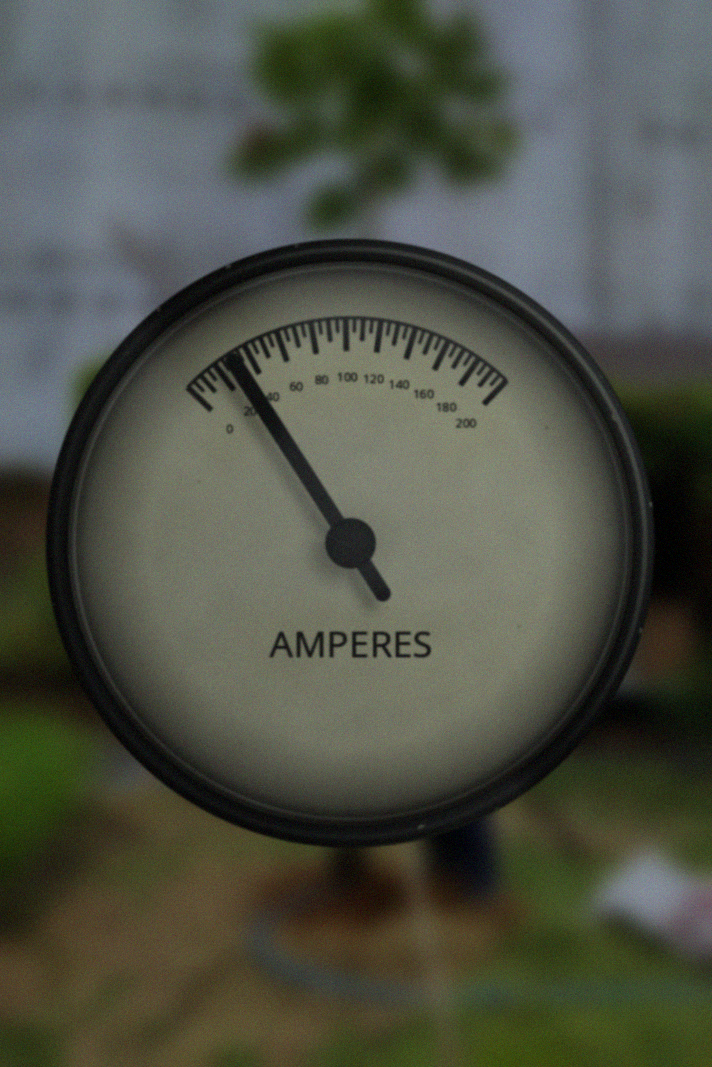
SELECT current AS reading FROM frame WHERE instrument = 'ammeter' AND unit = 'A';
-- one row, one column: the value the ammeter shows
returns 30 A
